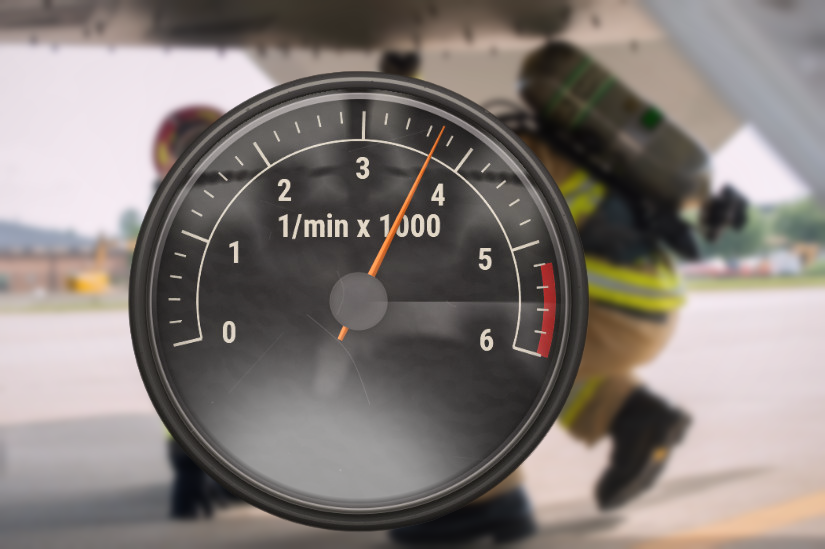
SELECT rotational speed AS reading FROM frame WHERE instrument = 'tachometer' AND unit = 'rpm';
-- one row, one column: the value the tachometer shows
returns 3700 rpm
